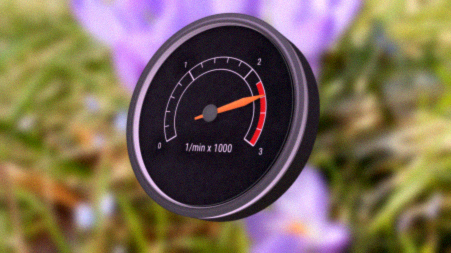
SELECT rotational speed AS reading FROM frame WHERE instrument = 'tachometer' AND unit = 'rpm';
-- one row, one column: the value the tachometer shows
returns 2400 rpm
